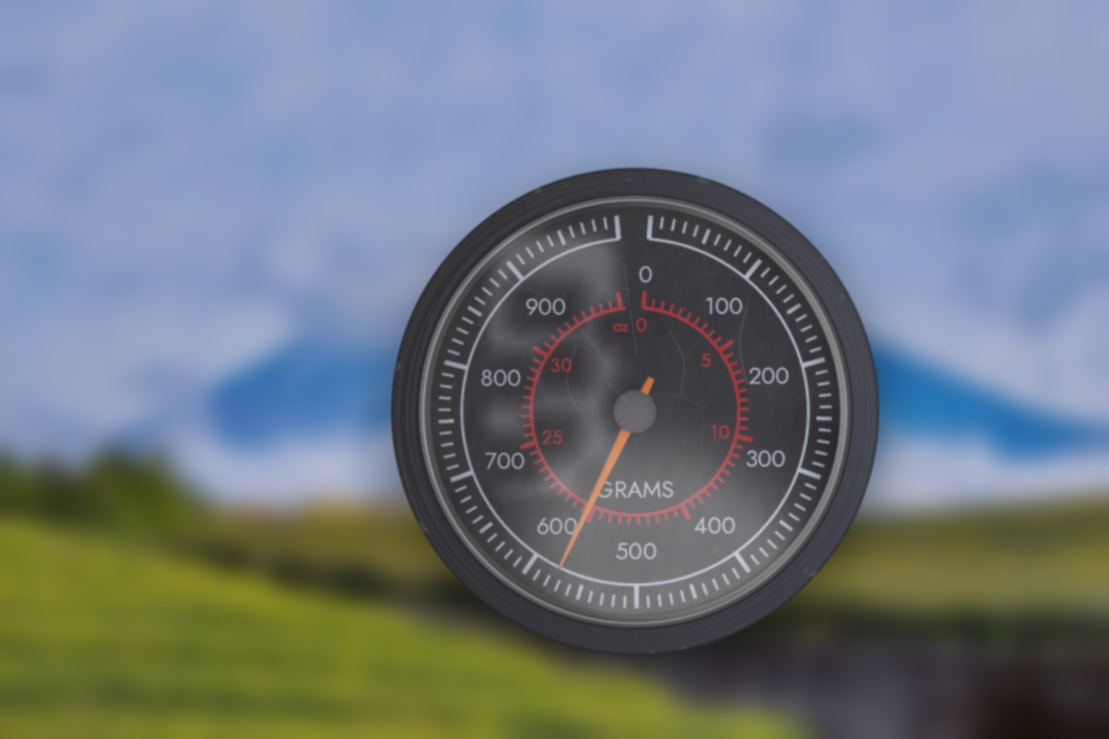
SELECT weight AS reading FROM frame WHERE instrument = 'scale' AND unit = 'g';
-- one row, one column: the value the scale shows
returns 575 g
